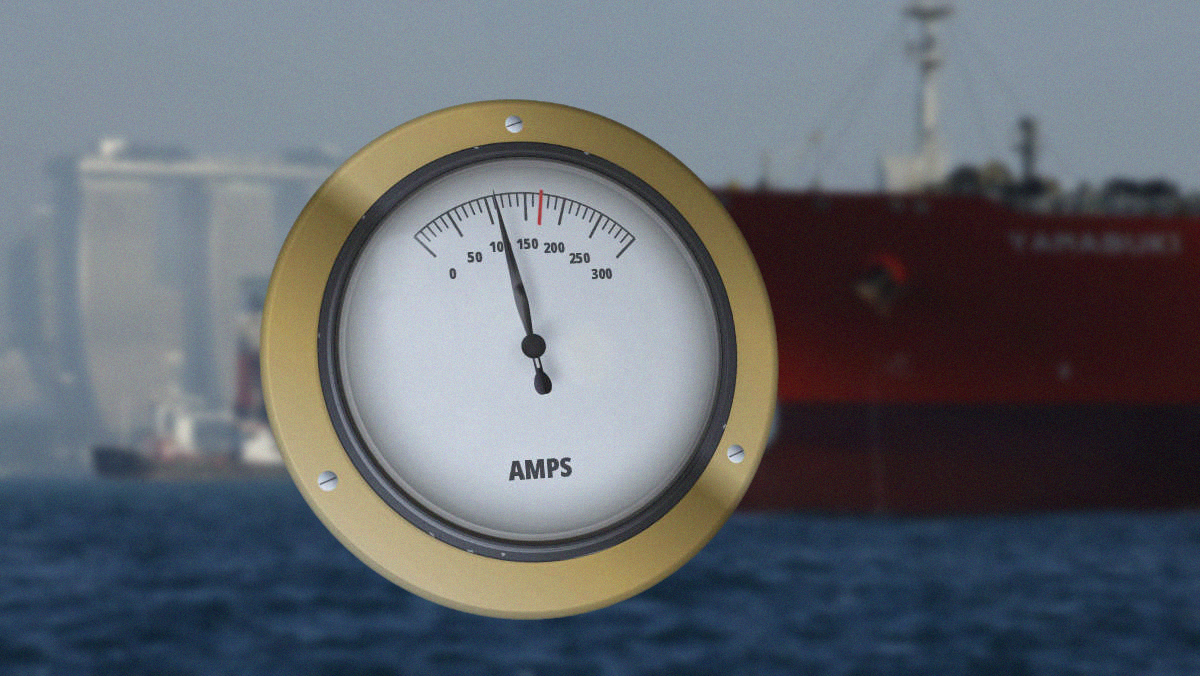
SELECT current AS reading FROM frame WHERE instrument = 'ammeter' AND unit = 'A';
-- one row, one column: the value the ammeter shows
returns 110 A
